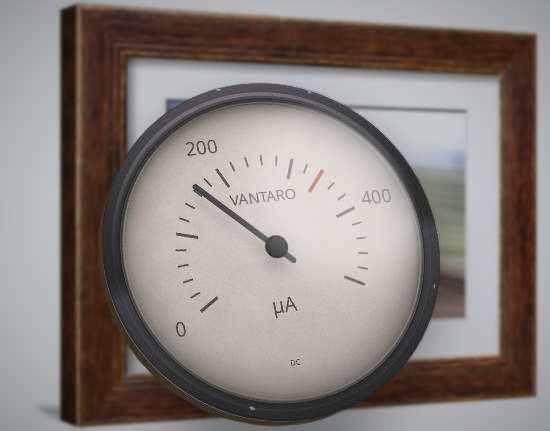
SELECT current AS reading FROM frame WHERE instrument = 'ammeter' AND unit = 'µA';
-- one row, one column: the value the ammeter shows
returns 160 µA
